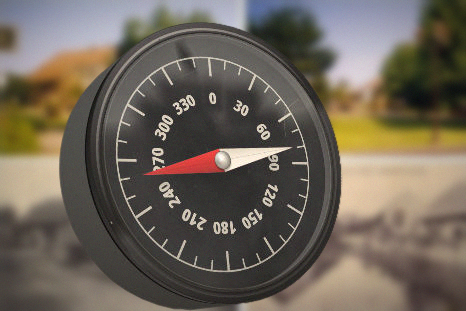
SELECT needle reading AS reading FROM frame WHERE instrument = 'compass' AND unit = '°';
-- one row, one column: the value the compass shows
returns 260 °
